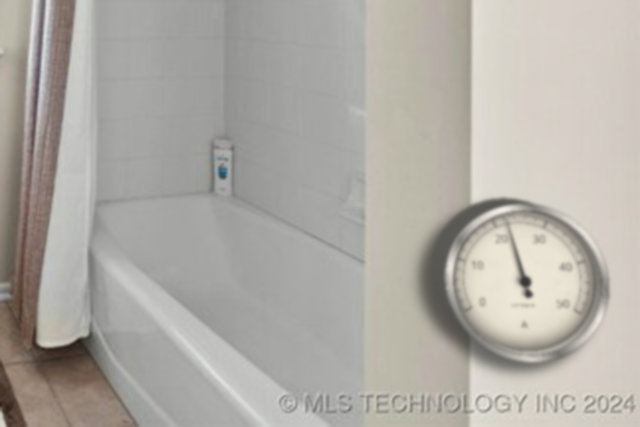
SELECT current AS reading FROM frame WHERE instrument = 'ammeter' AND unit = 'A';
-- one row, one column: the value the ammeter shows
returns 22 A
